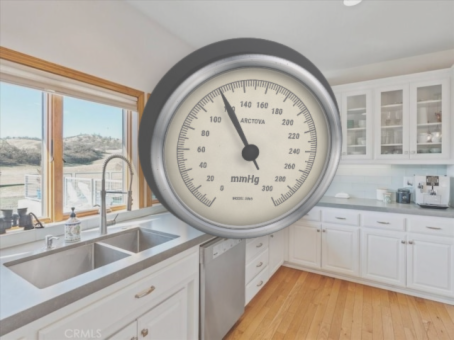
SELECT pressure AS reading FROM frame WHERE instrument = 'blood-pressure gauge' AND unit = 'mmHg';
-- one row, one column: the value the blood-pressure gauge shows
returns 120 mmHg
